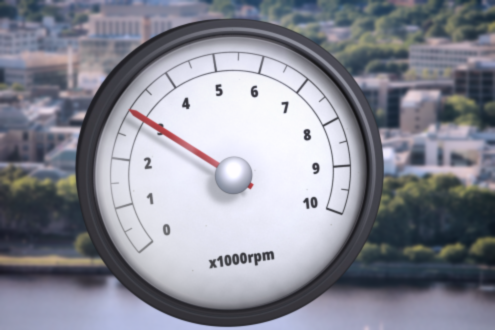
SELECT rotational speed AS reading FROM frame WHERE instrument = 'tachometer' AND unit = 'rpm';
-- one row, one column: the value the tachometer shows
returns 3000 rpm
